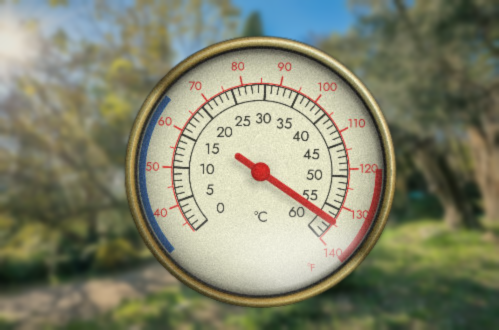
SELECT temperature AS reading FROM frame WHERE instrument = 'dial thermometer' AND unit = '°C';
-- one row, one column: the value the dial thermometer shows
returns 57 °C
